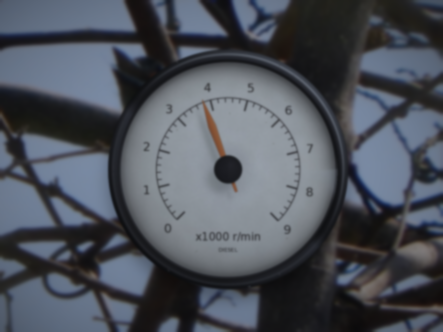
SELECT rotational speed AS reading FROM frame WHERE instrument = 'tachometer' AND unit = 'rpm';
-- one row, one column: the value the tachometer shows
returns 3800 rpm
